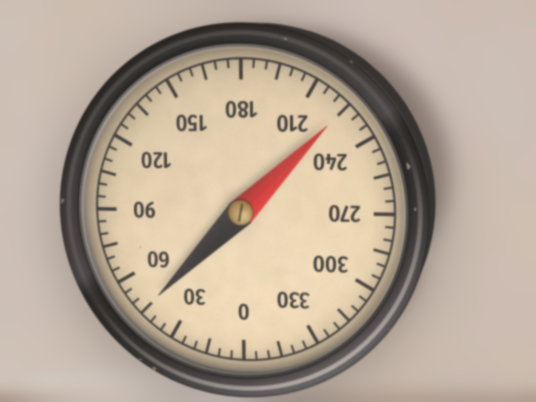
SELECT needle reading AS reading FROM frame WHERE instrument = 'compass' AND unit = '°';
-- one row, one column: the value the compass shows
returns 225 °
